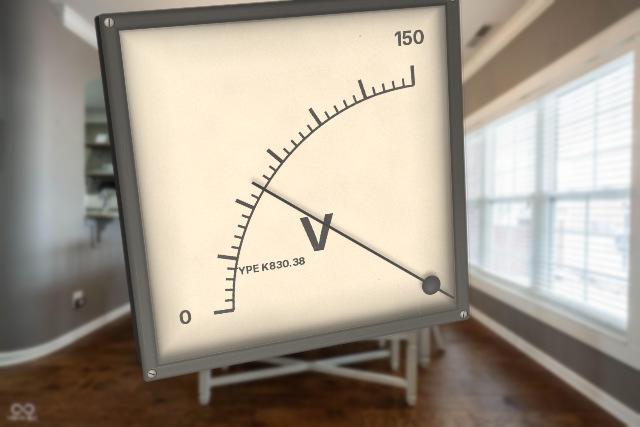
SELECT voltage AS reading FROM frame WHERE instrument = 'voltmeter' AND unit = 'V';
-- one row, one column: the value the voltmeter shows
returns 60 V
